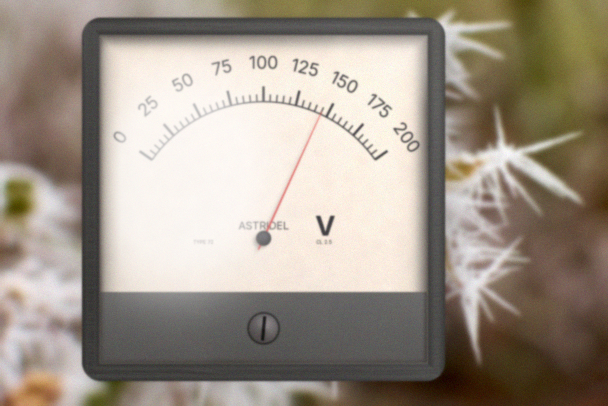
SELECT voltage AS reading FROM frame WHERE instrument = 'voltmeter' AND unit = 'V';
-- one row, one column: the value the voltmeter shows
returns 145 V
